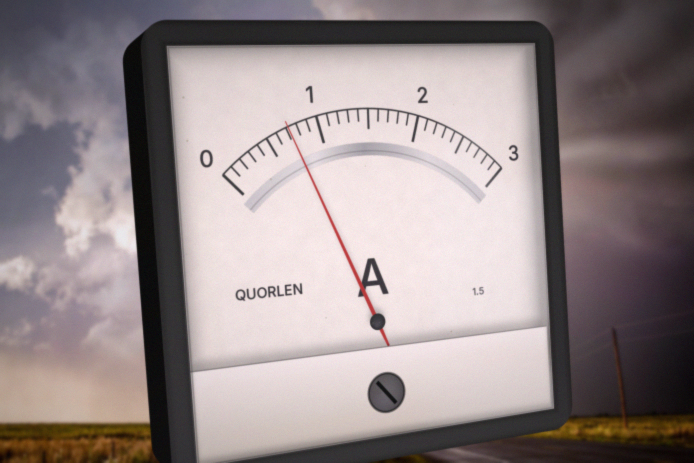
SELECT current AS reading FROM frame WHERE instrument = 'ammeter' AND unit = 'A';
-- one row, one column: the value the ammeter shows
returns 0.7 A
